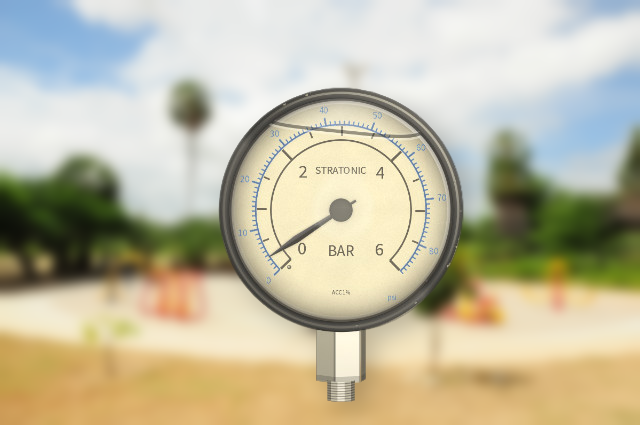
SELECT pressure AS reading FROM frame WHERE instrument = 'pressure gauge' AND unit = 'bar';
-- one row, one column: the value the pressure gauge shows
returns 0.25 bar
